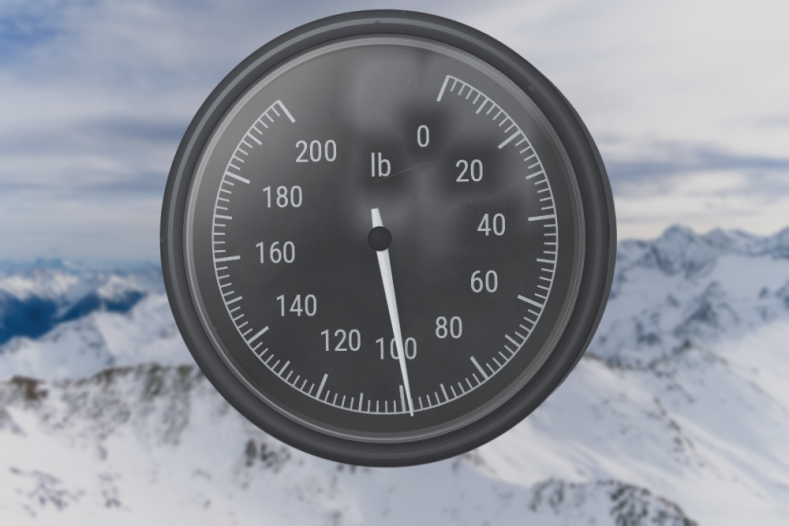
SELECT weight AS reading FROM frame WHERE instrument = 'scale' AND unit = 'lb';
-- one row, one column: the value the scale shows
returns 98 lb
